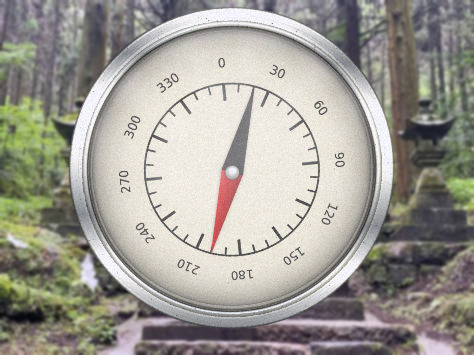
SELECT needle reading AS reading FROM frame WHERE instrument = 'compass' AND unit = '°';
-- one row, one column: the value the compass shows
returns 200 °
